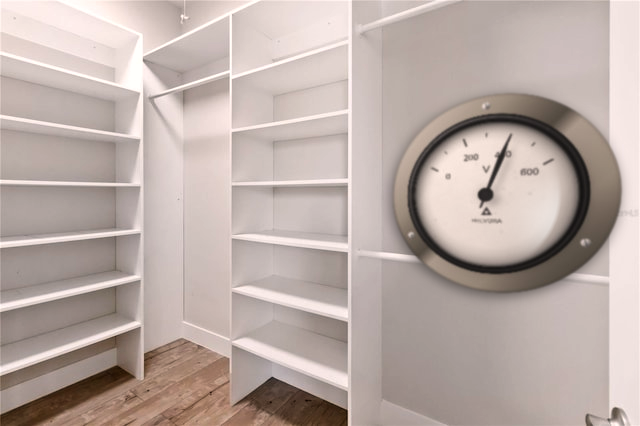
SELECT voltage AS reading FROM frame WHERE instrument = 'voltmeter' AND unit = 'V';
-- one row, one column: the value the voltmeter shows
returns 400 V
